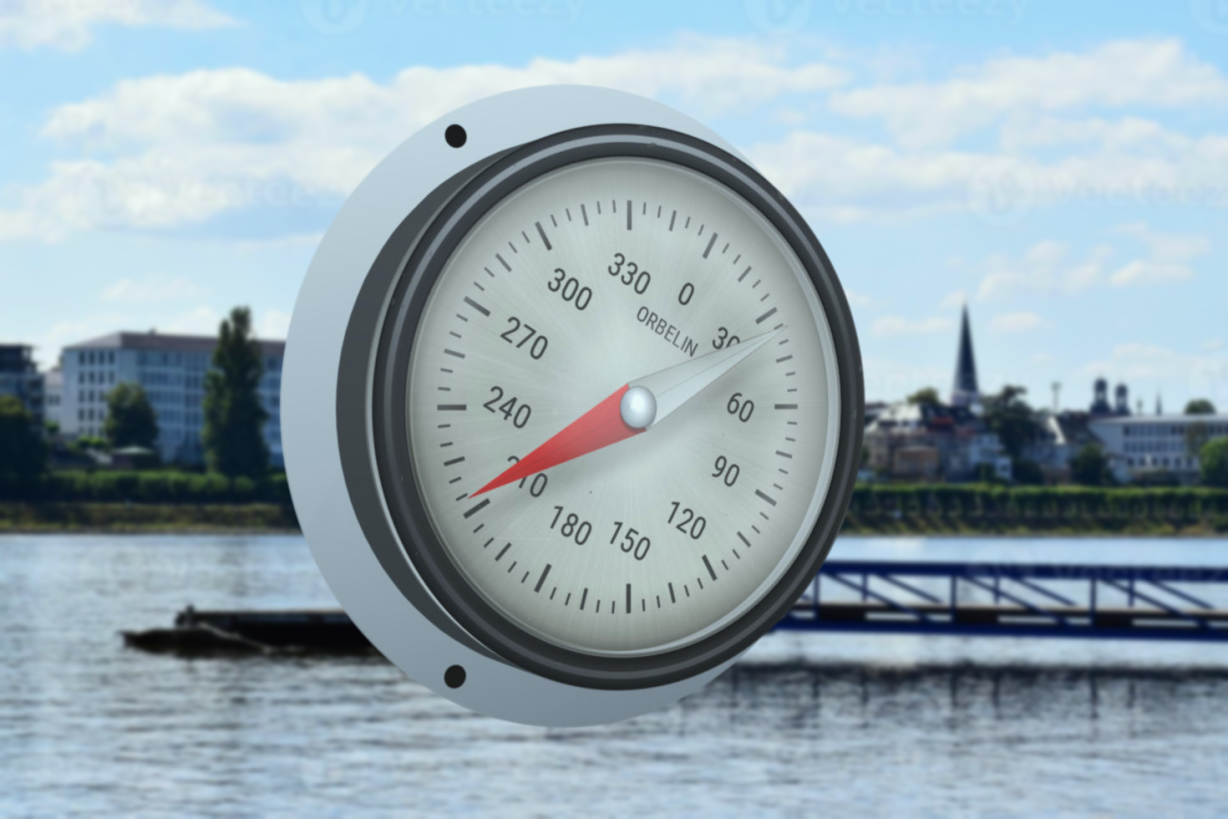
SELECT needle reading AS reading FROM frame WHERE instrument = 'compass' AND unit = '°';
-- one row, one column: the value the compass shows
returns 215 °
